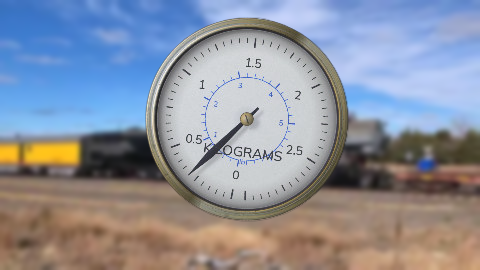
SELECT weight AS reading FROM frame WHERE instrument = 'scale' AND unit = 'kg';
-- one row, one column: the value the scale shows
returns 0.3 kg
